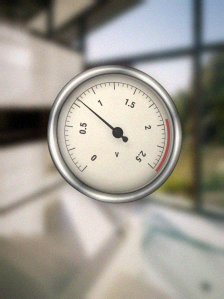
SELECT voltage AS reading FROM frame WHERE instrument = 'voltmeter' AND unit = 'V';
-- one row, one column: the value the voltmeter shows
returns 0.8 V
